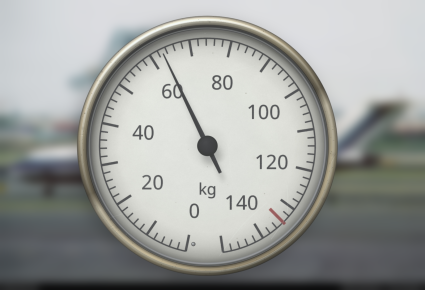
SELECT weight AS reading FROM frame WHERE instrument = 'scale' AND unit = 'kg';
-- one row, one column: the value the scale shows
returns 63 kg
